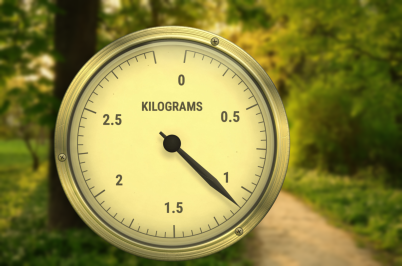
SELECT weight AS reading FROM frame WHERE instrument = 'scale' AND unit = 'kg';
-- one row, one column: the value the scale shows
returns 1.1 kg
